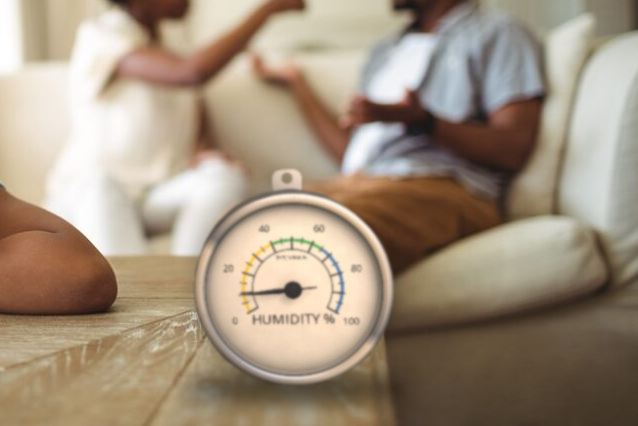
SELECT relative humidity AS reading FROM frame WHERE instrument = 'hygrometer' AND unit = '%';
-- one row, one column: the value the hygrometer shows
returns 10 %
